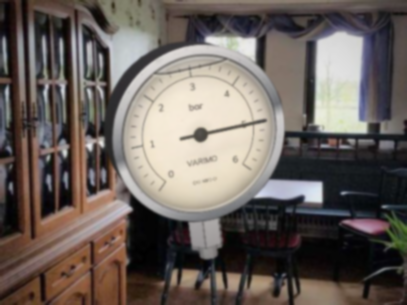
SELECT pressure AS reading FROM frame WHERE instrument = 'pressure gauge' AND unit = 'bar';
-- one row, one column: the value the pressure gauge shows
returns 5 bar
